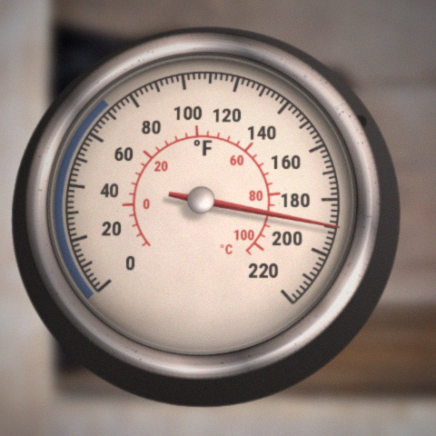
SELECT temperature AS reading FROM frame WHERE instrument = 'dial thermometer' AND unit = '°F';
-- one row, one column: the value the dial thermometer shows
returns 190 °F
